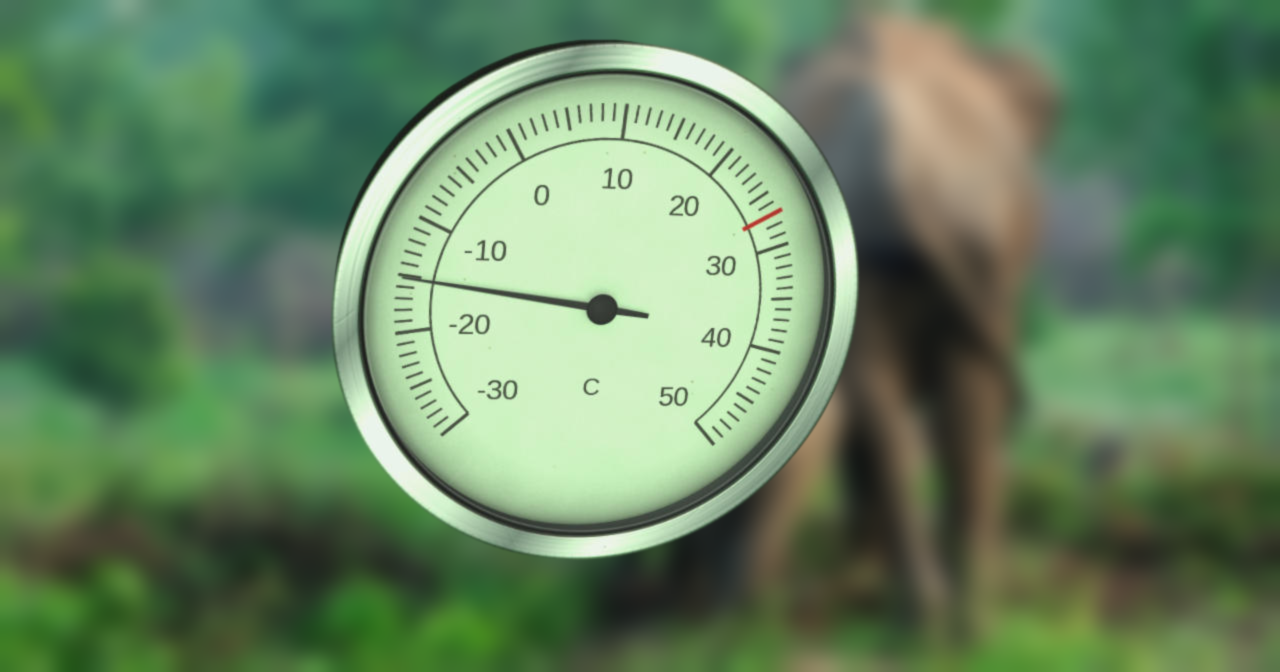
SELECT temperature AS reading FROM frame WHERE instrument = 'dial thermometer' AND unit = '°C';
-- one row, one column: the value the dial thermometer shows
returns -15 °C
